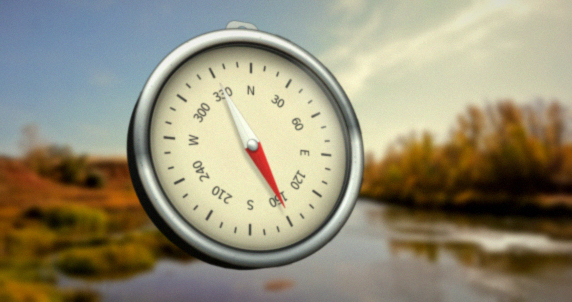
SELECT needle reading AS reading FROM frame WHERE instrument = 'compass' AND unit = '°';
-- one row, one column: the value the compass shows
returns 150 °
